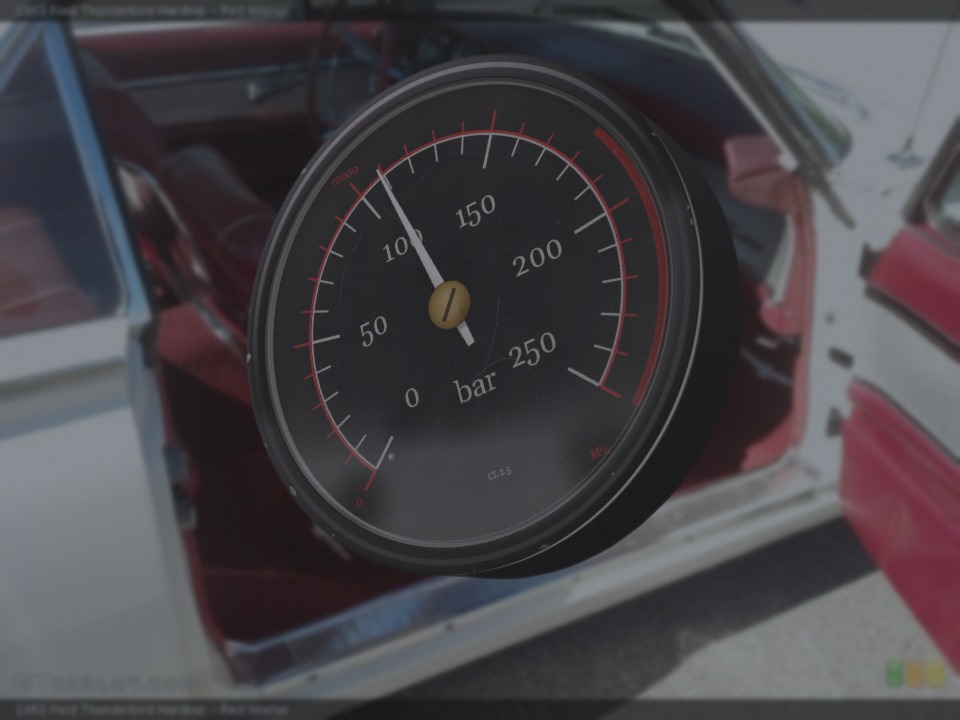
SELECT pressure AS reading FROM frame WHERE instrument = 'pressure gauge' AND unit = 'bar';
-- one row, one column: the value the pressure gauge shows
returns 110 bar
